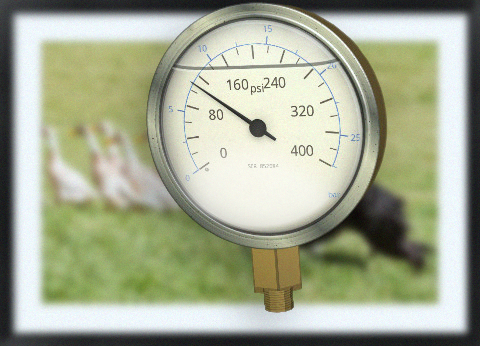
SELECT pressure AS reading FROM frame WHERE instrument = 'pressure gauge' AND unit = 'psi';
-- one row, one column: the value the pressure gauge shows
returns 110 psi
